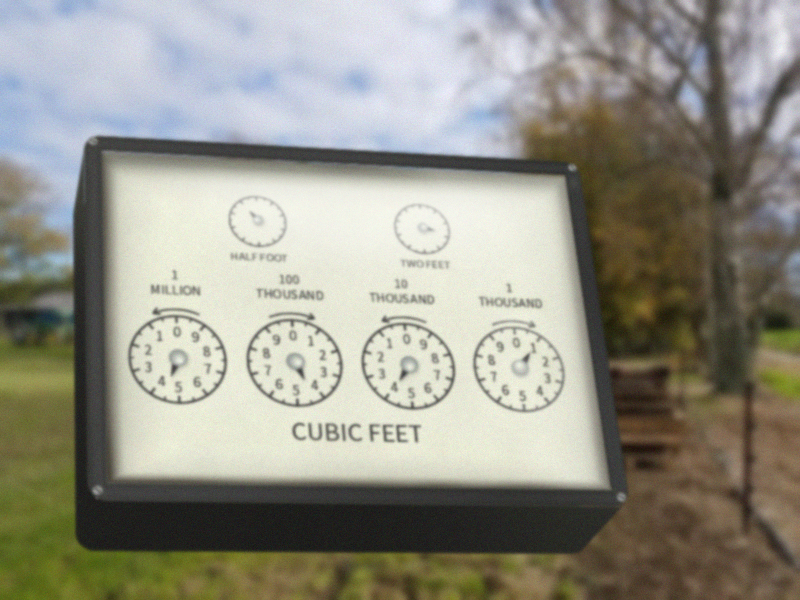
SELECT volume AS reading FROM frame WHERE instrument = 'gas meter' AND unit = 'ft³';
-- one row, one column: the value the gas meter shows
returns 444100 ft³
